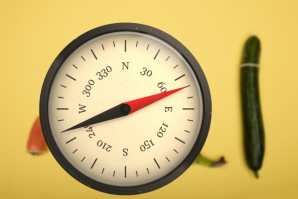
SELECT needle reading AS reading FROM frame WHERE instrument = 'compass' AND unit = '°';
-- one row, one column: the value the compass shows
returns 70 °
